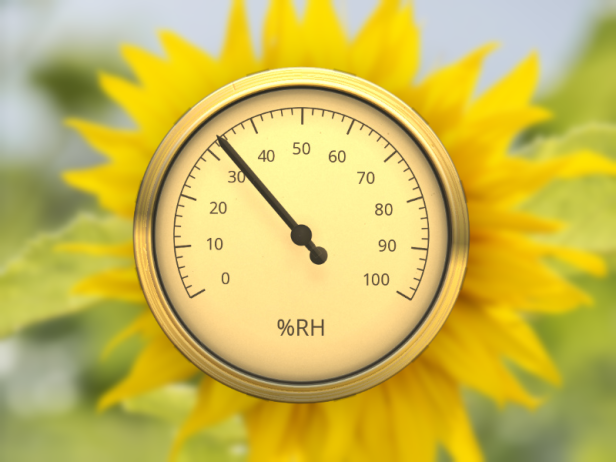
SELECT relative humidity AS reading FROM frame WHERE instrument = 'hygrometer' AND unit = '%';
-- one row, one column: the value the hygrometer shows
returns 33 %
